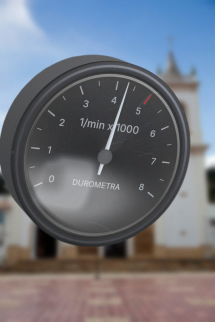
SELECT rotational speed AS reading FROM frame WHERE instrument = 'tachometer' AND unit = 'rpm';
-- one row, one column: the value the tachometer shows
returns 4250 rpm
